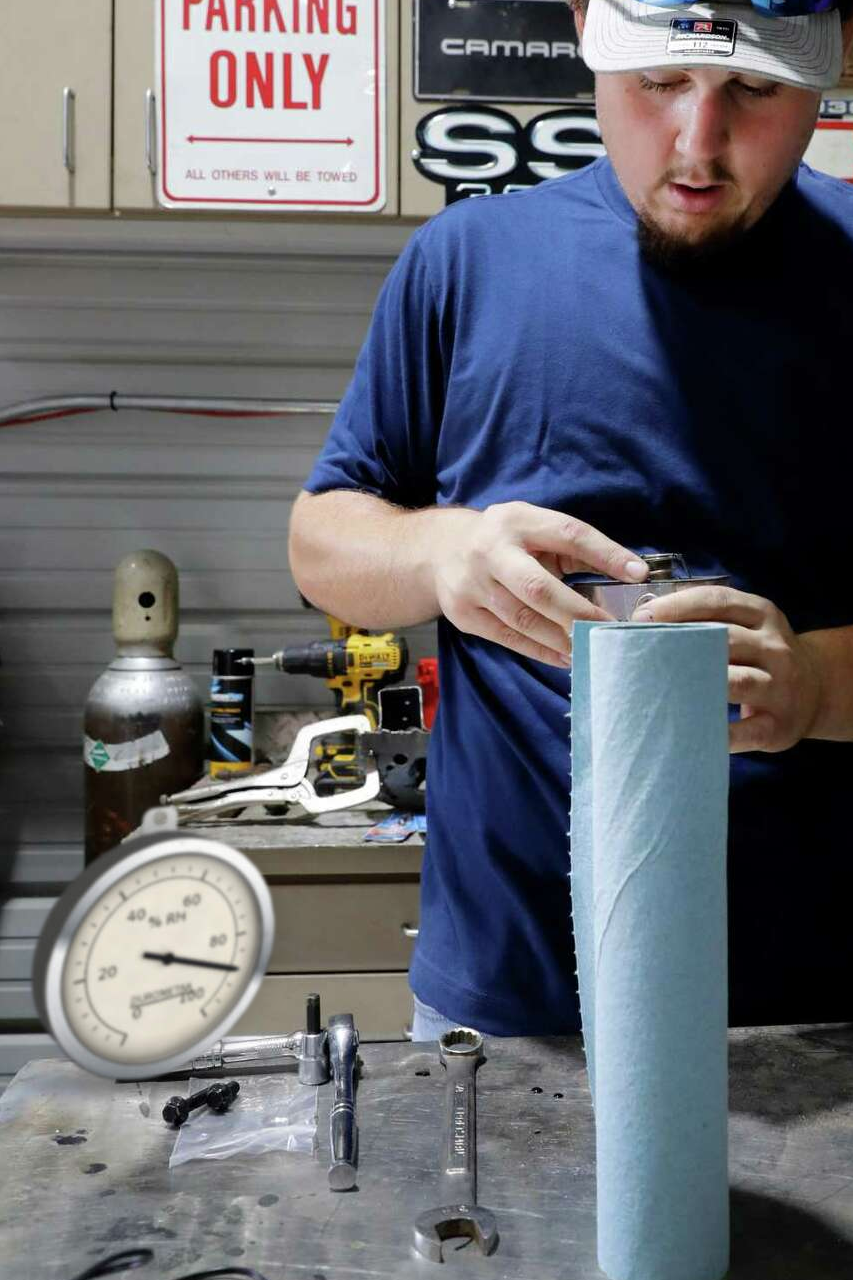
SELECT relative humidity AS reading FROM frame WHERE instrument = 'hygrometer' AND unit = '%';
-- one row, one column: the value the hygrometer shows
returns 88 %
